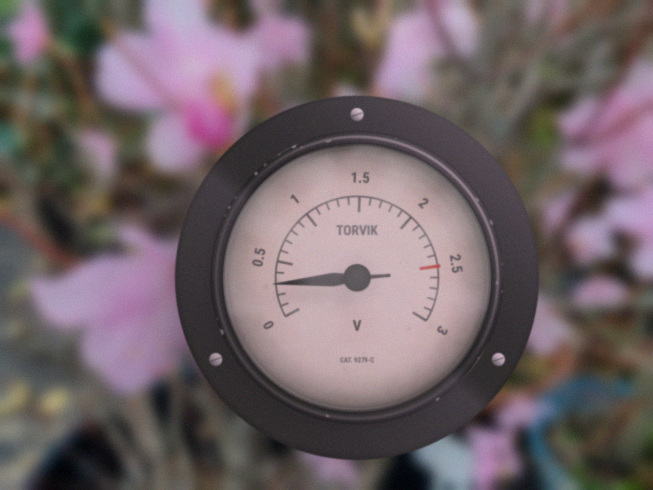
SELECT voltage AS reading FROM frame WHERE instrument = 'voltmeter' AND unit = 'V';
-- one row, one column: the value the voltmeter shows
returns 0.3 V
